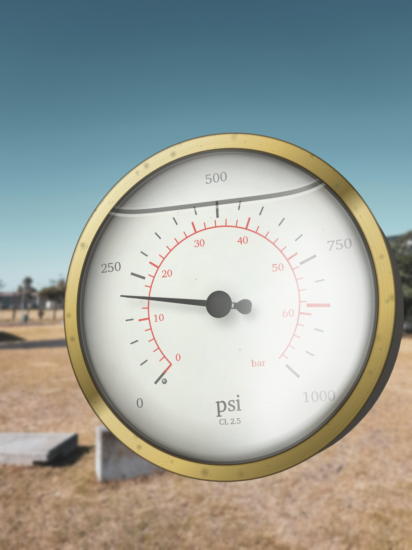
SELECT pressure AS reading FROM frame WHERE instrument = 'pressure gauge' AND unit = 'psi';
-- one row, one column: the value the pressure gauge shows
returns 200 psi
